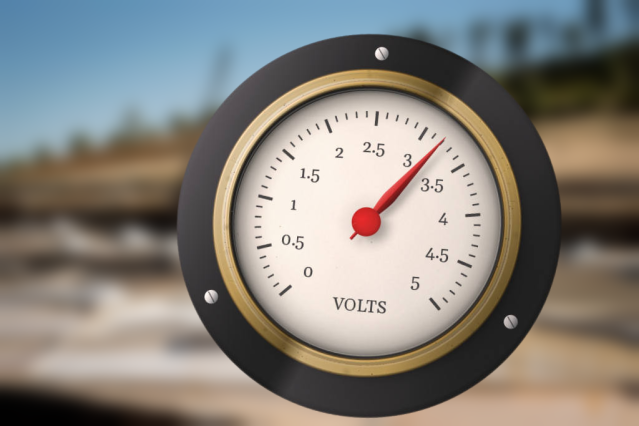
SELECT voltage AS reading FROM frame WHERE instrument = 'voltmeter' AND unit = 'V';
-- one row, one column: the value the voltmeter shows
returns 3.2 V
